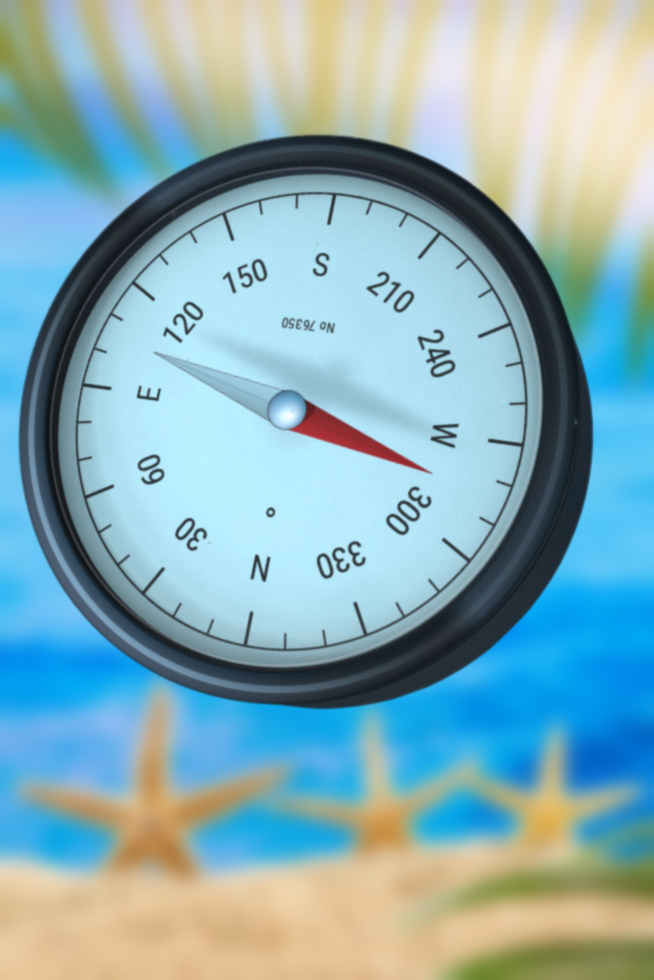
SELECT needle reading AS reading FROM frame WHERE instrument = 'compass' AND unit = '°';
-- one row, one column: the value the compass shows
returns 285 °
